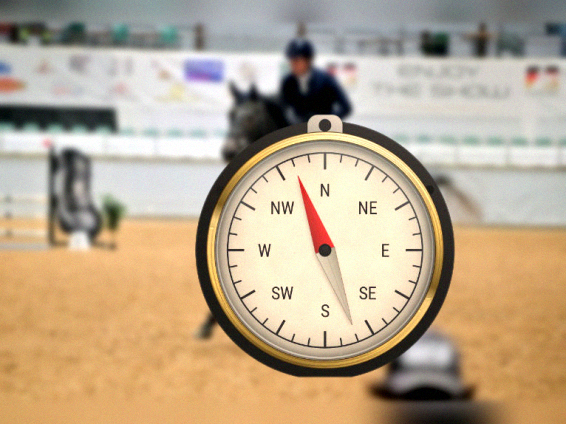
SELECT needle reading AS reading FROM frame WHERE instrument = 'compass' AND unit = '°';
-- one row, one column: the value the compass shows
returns 340 °
